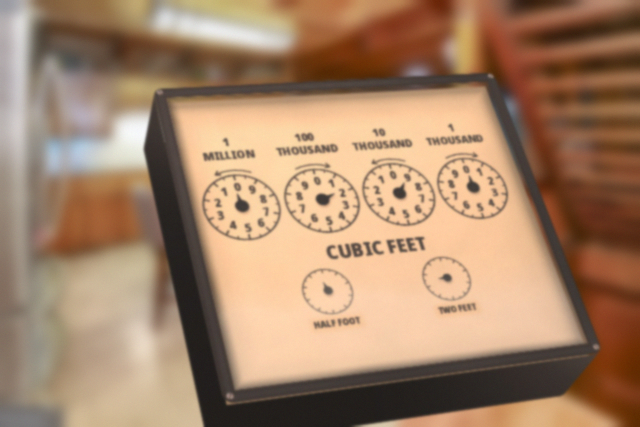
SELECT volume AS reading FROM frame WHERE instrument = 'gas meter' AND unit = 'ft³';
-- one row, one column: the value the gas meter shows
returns 19000 ft³
